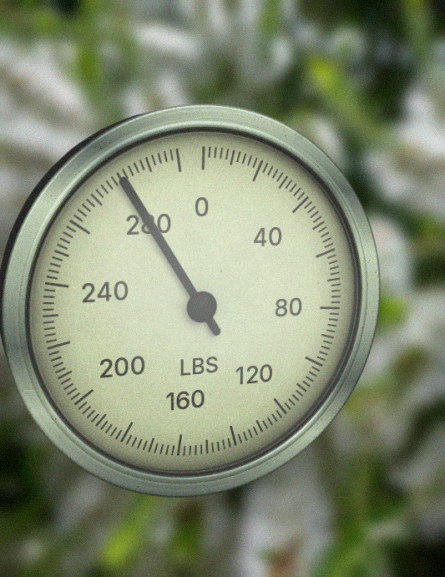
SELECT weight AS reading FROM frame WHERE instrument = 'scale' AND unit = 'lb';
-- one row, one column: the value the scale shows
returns 280 lb
